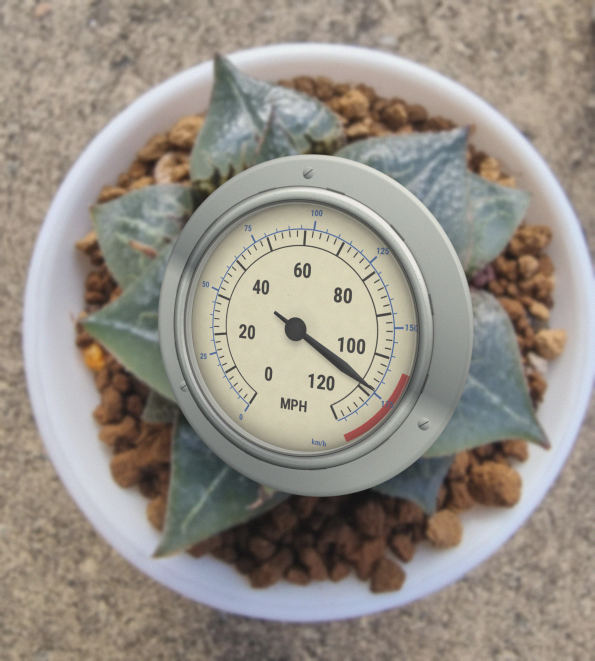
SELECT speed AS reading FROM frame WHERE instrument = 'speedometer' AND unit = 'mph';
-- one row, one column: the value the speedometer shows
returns 108 mph
